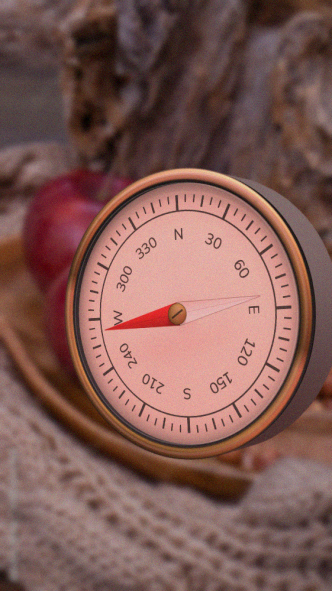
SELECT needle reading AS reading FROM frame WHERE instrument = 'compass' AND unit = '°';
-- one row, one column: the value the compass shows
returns 262.5 °
